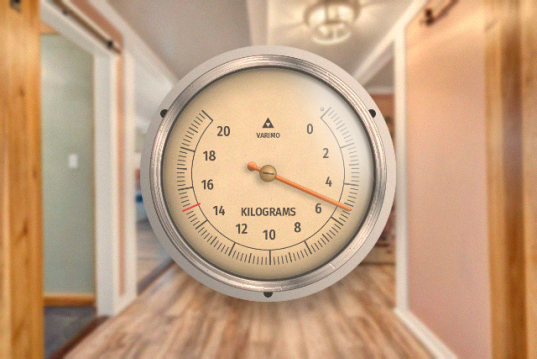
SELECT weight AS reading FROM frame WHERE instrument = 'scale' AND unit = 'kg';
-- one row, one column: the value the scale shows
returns 5.2 kg
